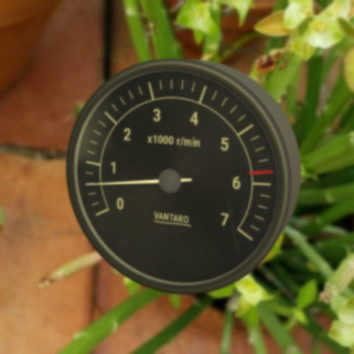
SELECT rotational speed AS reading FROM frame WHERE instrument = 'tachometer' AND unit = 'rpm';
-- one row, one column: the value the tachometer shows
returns 600 rpm
